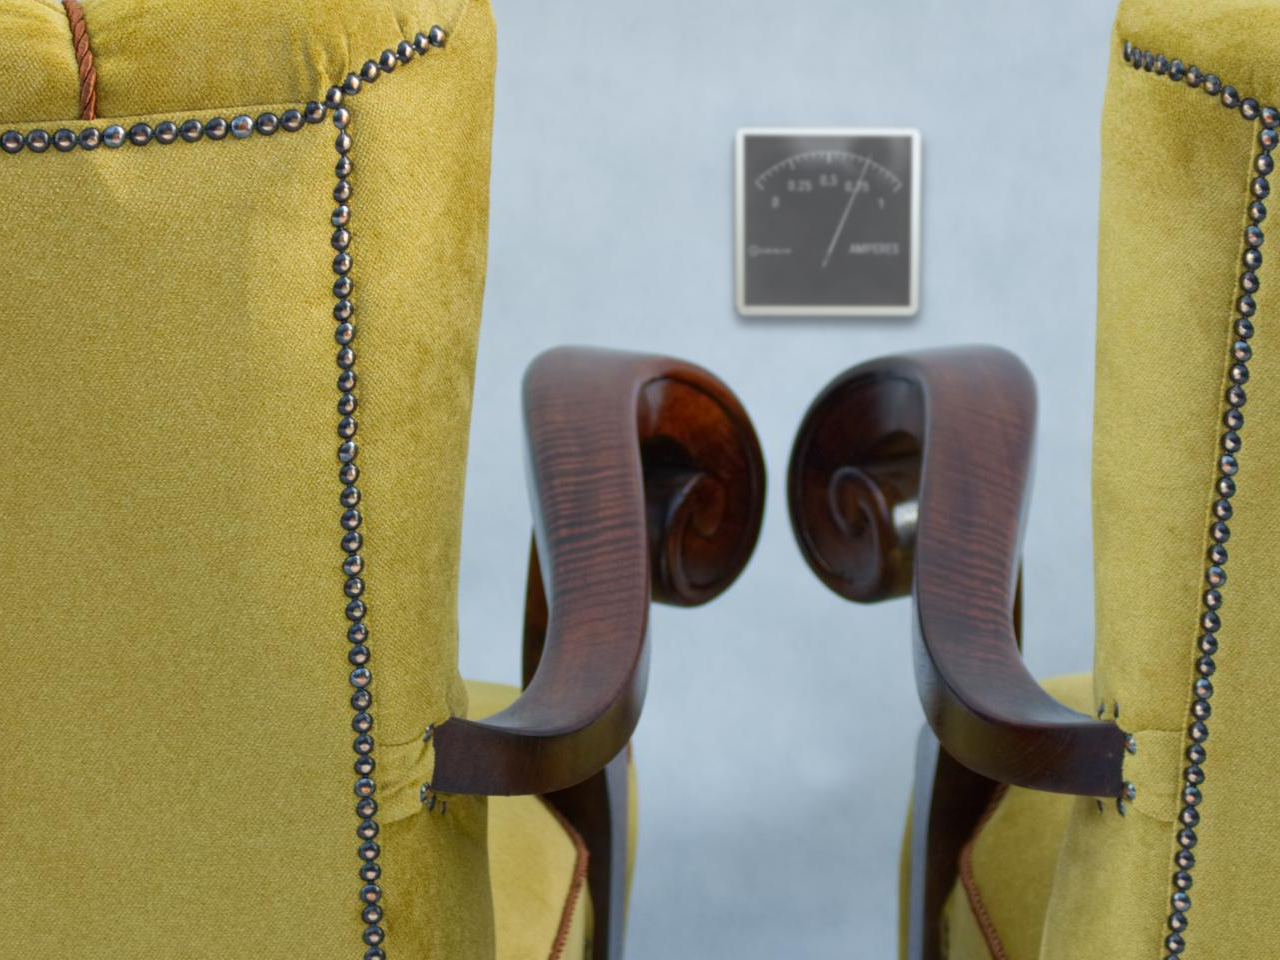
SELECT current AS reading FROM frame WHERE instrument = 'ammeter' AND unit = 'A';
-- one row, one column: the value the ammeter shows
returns 0.75 A
